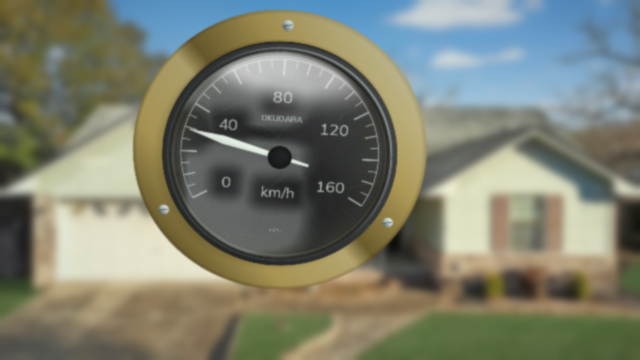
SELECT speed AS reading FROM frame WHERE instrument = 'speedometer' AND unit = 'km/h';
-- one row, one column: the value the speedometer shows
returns 30 km/h
